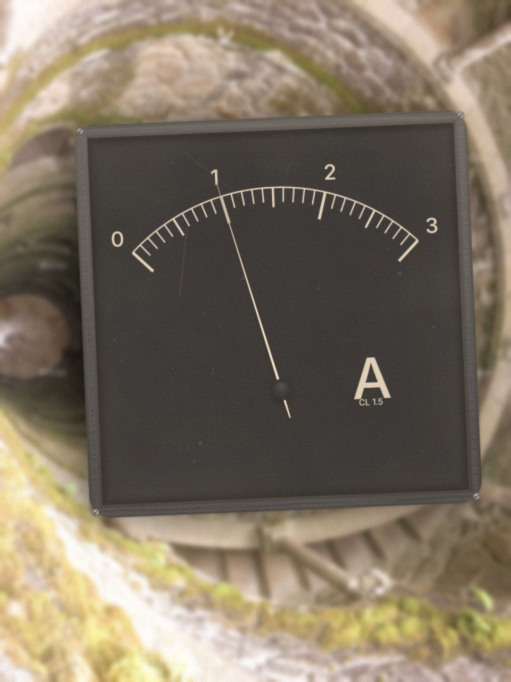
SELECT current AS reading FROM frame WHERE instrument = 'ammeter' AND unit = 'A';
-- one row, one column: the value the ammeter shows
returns 1 A
